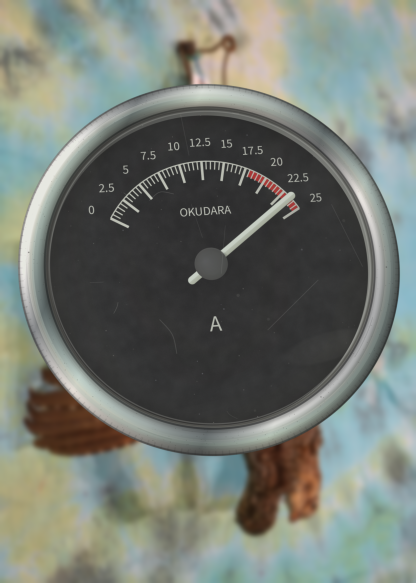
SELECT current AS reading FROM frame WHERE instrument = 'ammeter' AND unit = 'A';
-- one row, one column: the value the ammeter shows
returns 23.5 A
